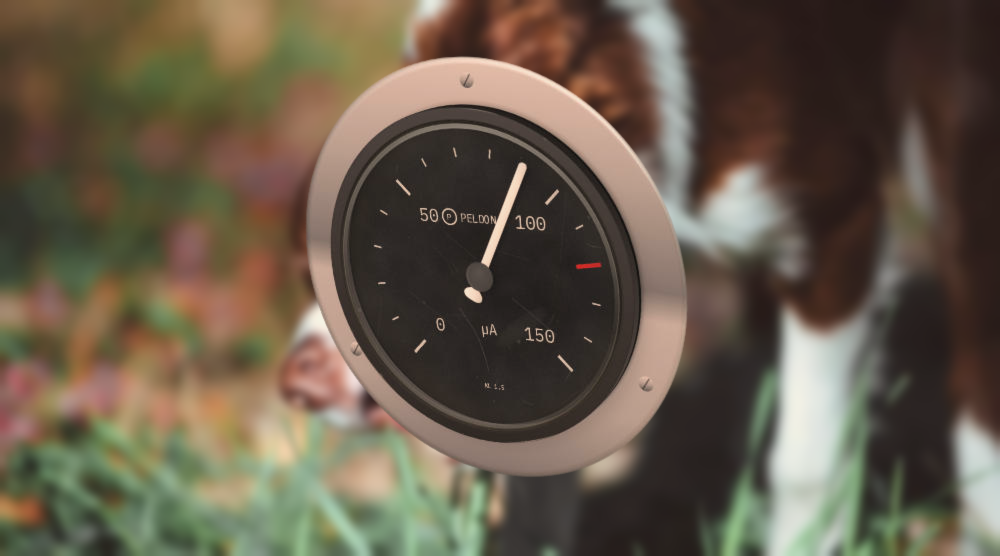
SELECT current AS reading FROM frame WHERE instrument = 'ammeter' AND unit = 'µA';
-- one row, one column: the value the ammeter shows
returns 90 µA
